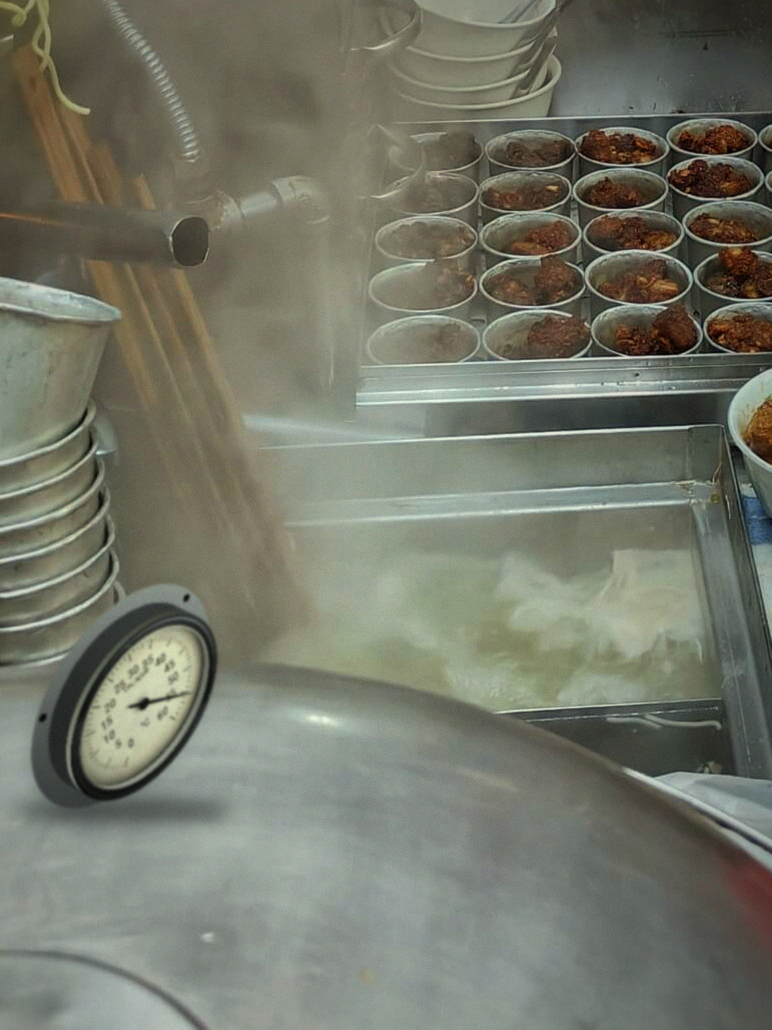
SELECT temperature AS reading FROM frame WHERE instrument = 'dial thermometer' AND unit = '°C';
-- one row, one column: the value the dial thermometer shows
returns 55 °C
